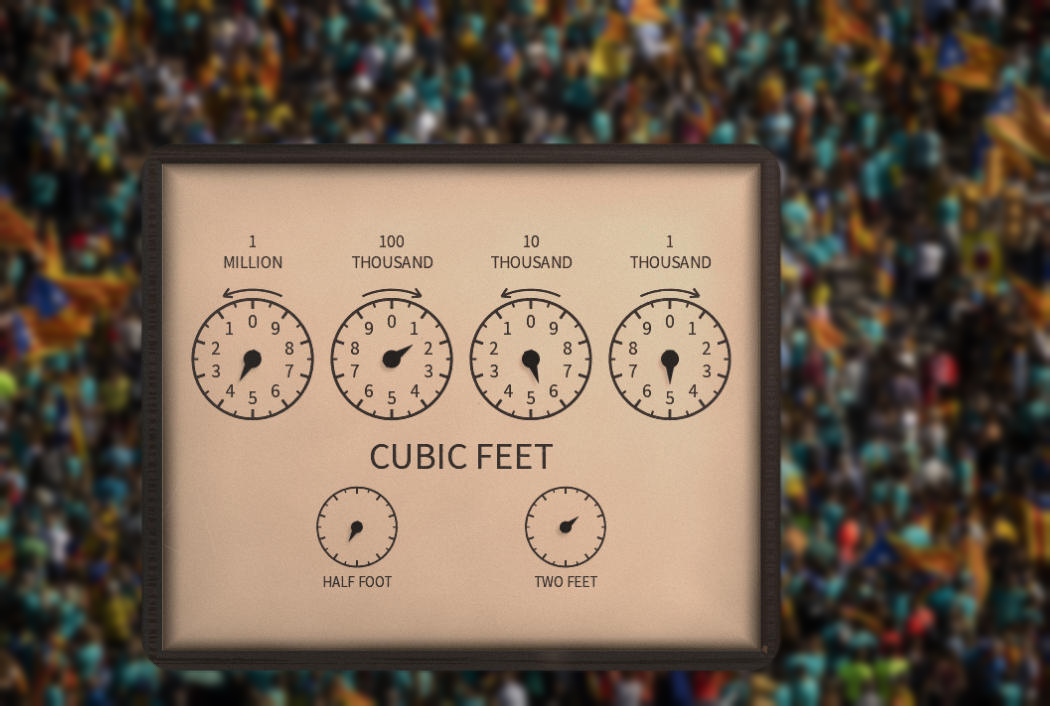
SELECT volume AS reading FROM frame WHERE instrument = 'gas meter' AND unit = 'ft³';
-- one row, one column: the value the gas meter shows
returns 415500 ft³
